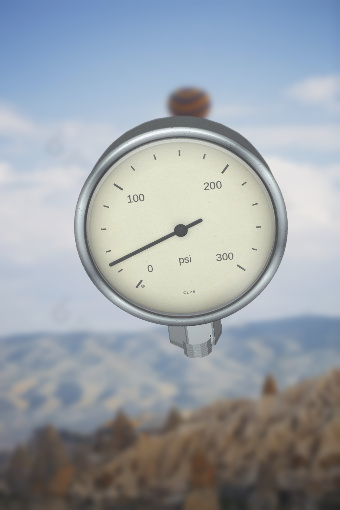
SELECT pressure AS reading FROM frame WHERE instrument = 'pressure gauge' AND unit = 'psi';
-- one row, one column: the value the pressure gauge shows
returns 30 psi
